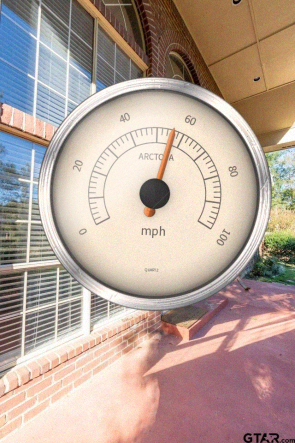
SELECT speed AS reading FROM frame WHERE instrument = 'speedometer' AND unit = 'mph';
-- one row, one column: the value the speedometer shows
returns 56 mph
